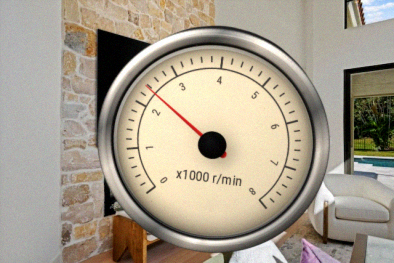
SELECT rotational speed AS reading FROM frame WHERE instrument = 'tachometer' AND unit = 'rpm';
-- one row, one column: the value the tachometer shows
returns 2400 rpm
